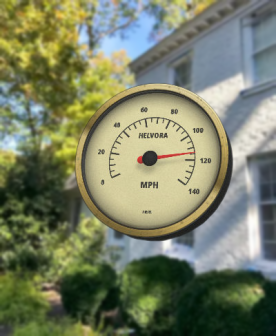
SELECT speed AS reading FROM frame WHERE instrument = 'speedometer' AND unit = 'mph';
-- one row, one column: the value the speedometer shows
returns 115 mph
